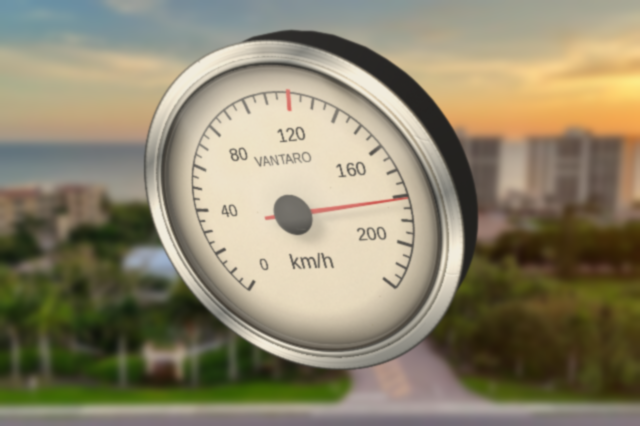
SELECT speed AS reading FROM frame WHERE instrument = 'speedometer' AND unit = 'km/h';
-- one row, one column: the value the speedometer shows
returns 180 km/h
